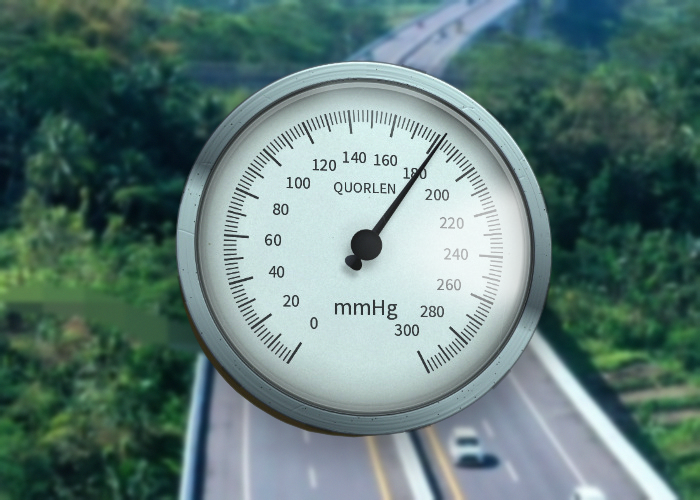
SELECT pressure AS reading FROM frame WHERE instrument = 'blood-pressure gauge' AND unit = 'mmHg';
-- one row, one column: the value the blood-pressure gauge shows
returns 182 mmHg
